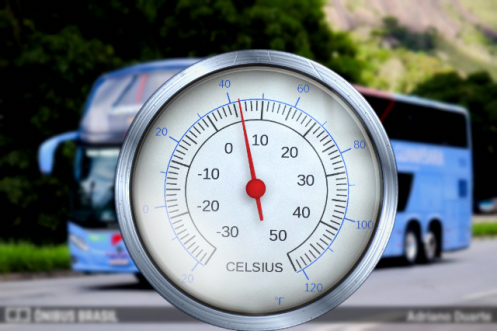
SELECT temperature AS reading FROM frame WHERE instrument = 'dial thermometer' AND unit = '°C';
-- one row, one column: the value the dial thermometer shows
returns 6 °C
